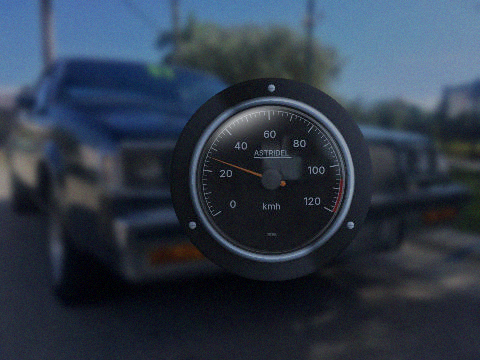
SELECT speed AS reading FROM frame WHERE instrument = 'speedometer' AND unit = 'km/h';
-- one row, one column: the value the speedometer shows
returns 26 km/h
